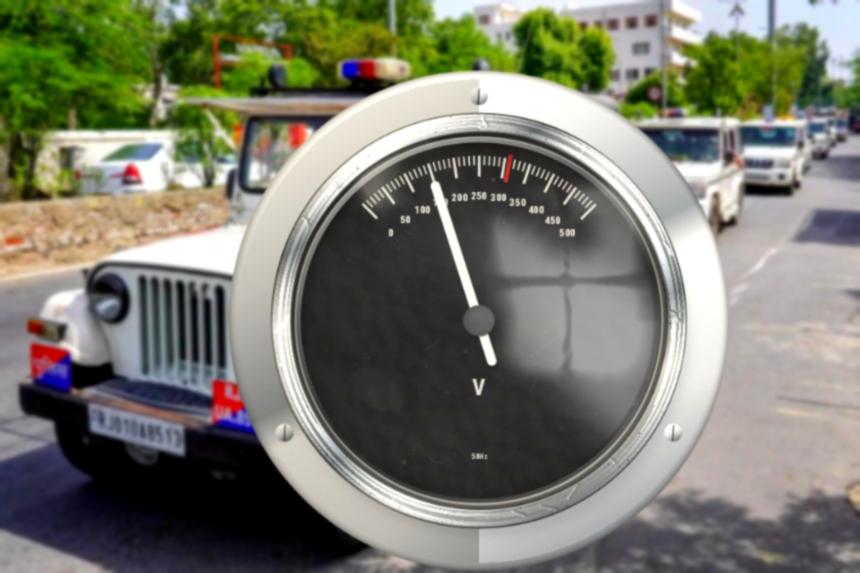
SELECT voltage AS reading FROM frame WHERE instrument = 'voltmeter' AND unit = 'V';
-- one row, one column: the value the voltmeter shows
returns 150 V
